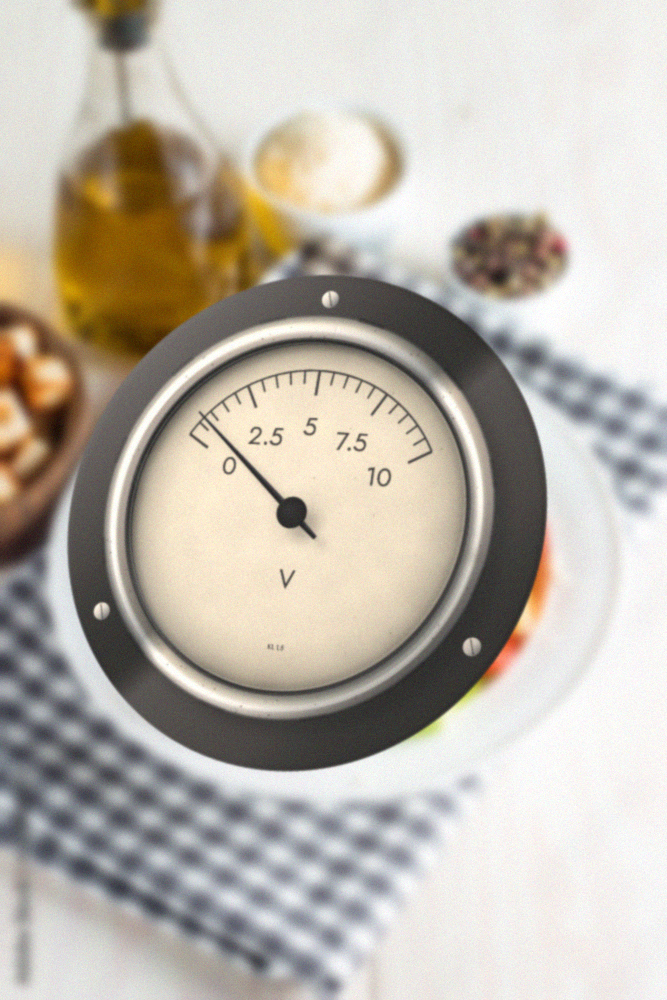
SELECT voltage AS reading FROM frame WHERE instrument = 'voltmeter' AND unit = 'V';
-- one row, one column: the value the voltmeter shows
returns 0.75 V
